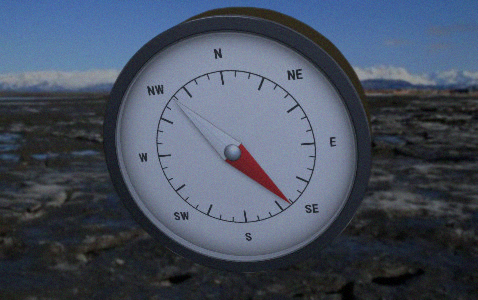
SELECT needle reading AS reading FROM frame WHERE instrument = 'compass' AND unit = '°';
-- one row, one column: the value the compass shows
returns 140 °
